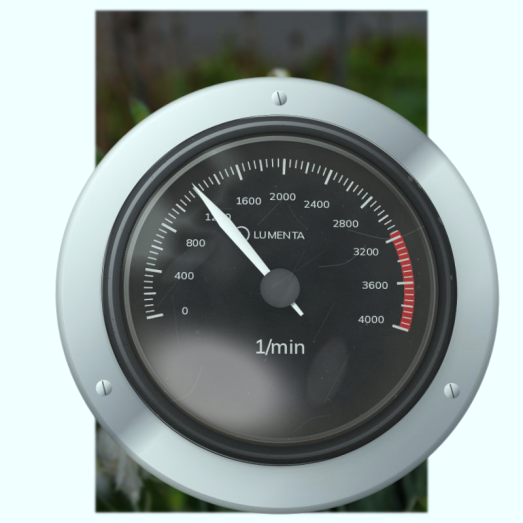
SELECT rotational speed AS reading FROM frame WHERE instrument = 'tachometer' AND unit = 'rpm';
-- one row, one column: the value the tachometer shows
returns 1200 rpm
